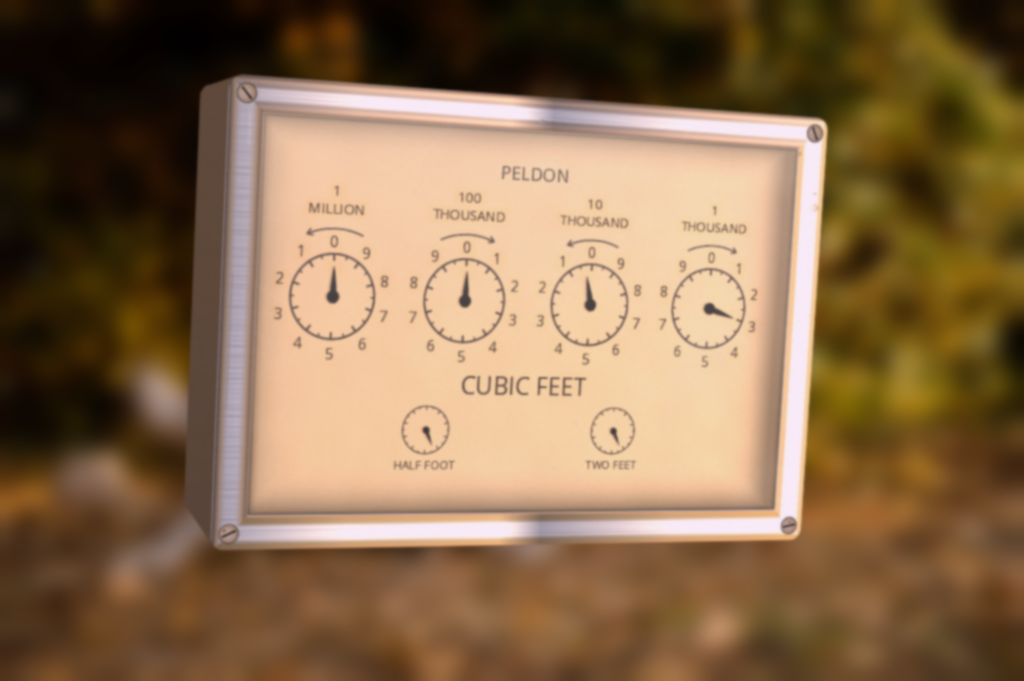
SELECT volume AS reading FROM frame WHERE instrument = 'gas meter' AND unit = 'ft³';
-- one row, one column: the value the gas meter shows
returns 300 ft³
